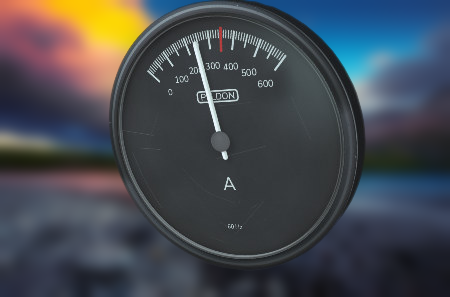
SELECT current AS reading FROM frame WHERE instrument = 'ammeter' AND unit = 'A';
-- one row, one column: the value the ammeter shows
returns 250 A
